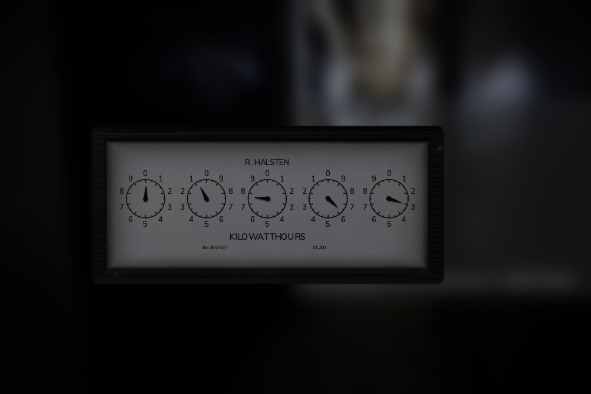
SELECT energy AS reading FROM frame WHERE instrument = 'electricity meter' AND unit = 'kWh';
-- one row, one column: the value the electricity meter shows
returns 763 kWh
